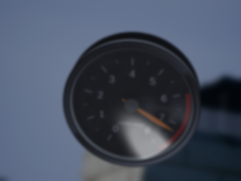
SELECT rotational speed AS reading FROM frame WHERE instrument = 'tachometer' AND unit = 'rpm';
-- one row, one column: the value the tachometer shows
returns 7250 rpm
